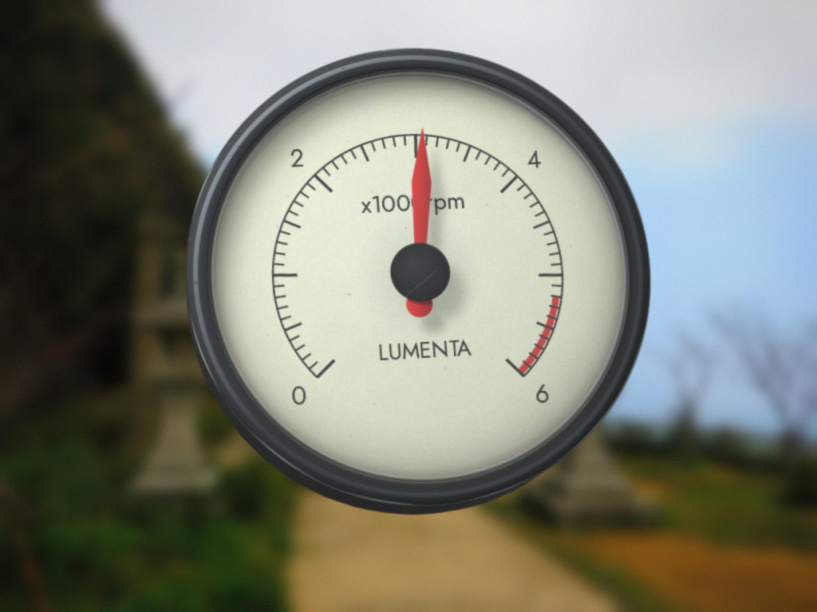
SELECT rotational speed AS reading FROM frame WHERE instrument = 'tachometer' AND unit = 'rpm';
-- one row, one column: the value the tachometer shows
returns 3050 rpm
